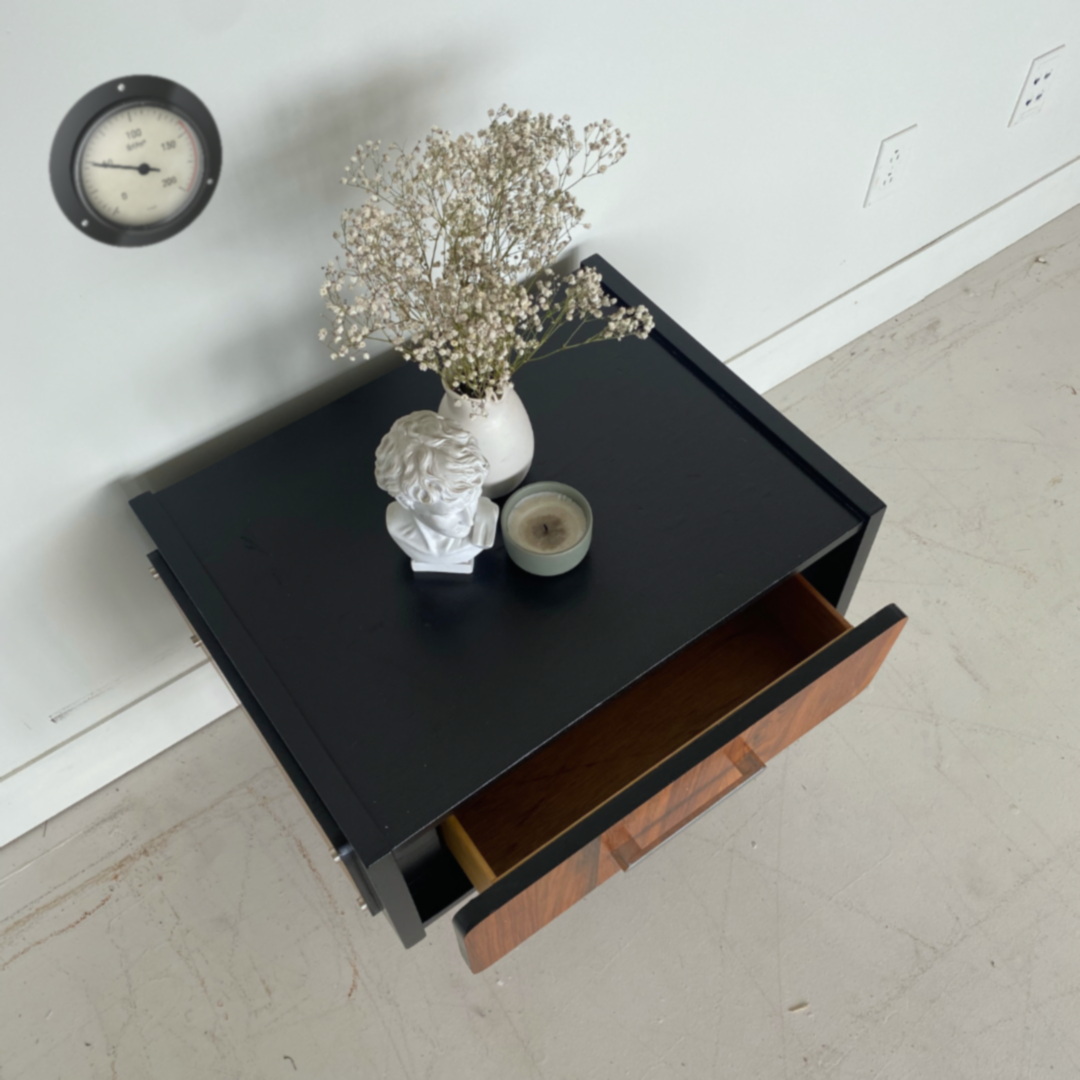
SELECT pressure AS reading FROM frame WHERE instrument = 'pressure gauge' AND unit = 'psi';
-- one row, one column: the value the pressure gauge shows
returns 50 psi
